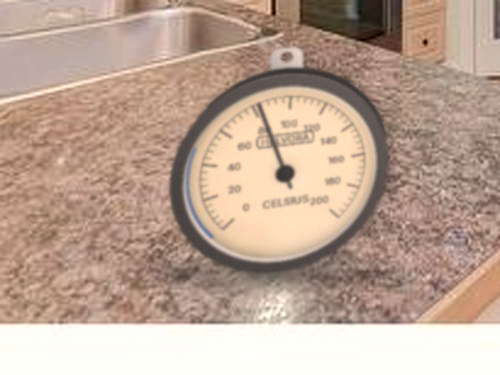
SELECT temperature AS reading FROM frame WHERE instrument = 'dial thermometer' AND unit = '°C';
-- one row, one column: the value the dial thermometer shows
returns 84 °C
